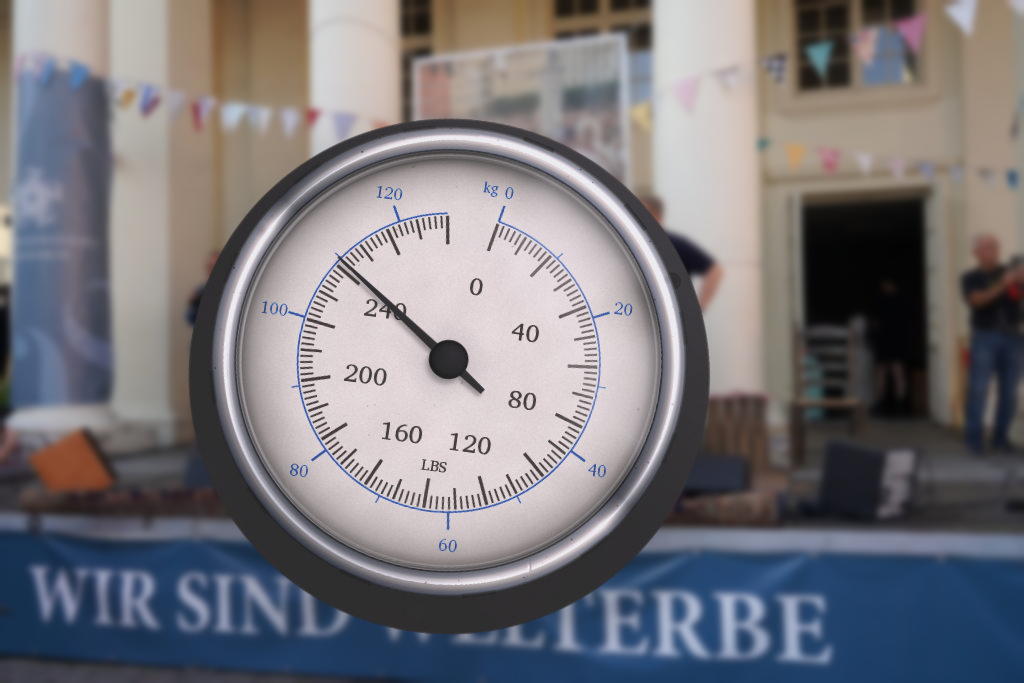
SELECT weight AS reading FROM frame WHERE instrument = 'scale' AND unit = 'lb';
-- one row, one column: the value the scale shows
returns 242 lb
